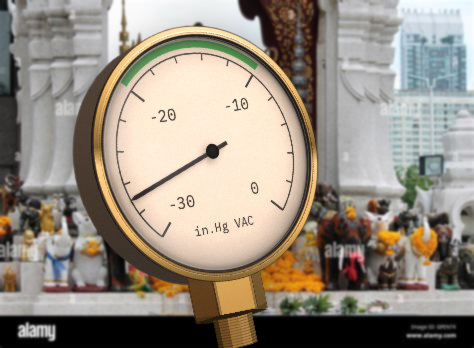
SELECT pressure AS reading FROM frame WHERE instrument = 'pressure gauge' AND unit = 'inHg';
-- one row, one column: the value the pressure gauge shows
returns -27 inHg
